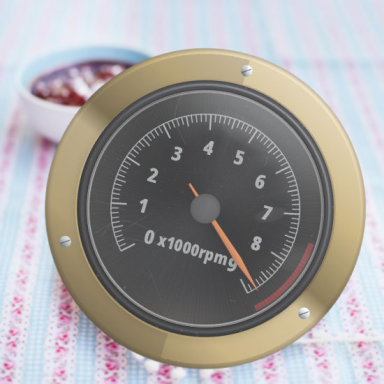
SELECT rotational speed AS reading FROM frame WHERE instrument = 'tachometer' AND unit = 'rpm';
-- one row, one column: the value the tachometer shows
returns 8800 rpm
